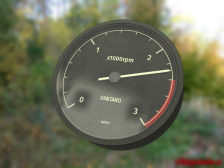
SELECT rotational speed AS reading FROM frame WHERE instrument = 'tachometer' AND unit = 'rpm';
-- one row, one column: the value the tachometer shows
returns 2300 rpm
